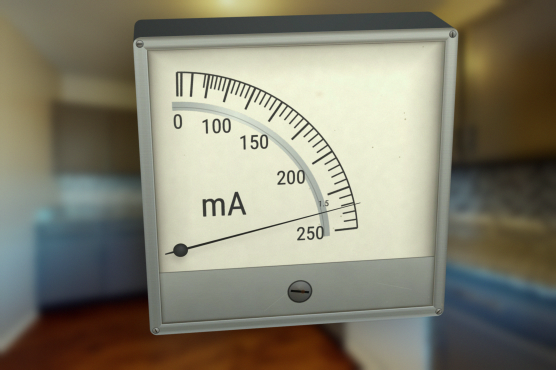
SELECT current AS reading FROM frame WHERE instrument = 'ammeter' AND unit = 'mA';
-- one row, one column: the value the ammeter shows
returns 235 mA
